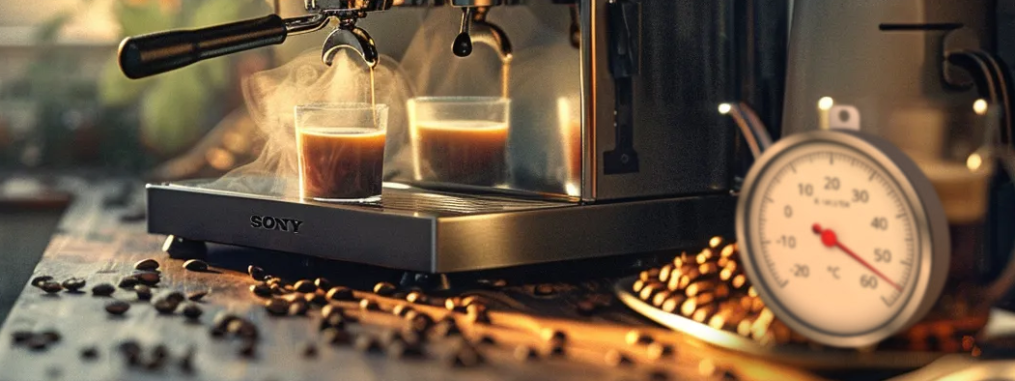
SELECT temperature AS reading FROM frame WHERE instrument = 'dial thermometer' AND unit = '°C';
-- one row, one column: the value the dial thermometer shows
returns 55 °C
